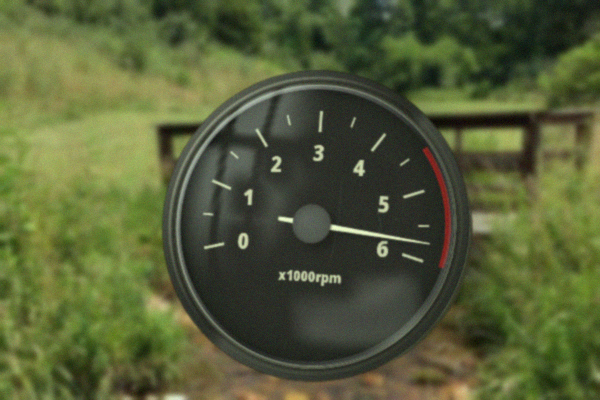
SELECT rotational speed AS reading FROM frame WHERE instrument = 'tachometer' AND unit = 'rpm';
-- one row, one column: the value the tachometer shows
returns 5750 rpm
